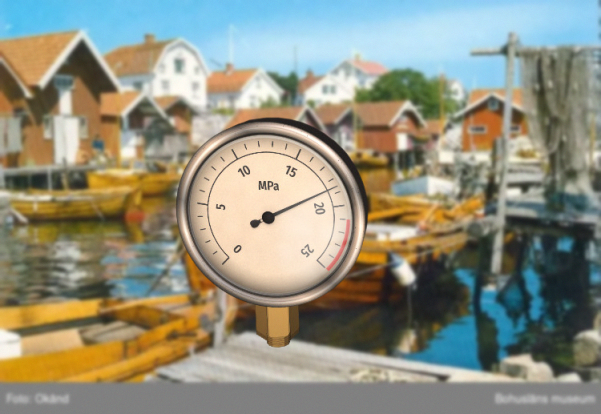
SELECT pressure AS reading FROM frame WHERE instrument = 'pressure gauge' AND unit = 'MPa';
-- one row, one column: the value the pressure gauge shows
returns 18.5 MPa
